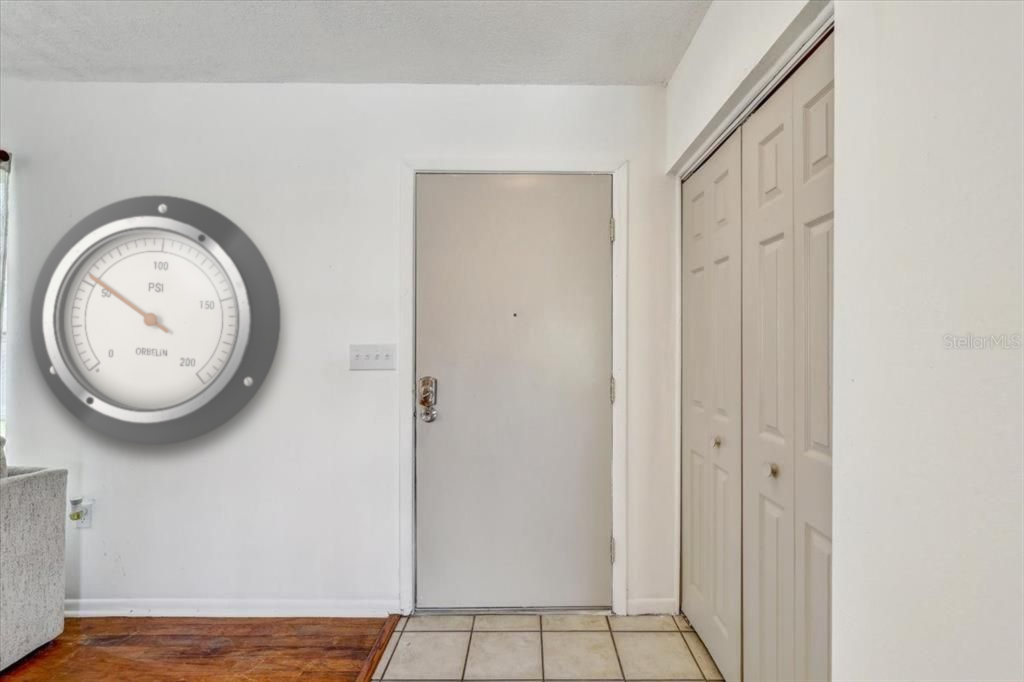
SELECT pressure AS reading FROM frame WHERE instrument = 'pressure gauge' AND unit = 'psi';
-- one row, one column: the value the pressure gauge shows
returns 55 psi
